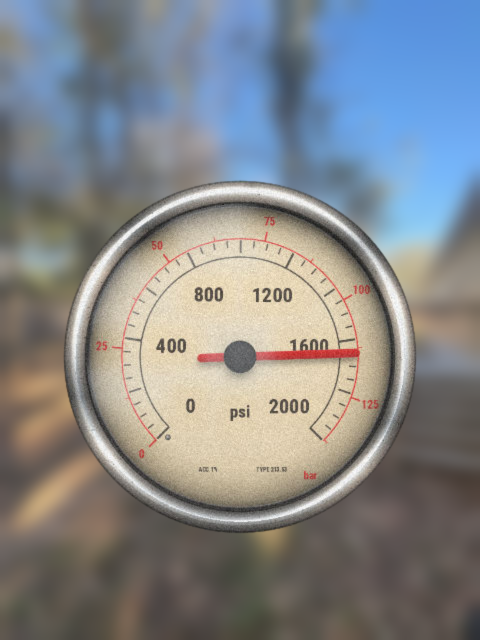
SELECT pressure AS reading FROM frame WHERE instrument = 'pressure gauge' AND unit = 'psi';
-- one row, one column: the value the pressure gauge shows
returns 1650 psi
